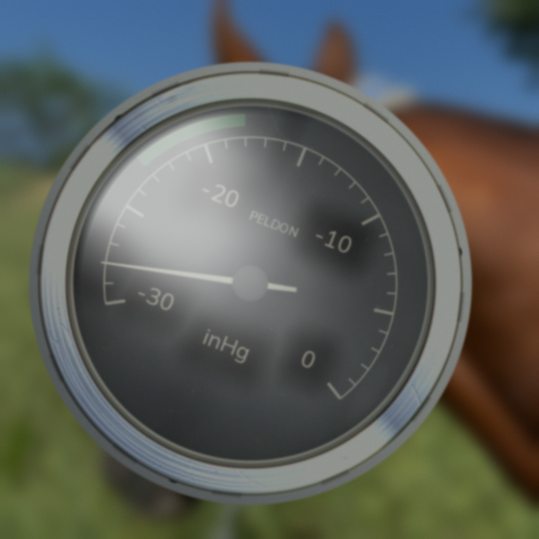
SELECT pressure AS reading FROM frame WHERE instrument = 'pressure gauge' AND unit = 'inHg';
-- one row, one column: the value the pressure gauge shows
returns -28 inHg
